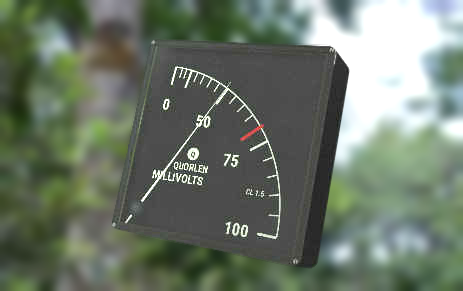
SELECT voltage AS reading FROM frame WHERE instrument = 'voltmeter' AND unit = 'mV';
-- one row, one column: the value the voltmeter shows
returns 50 mV
